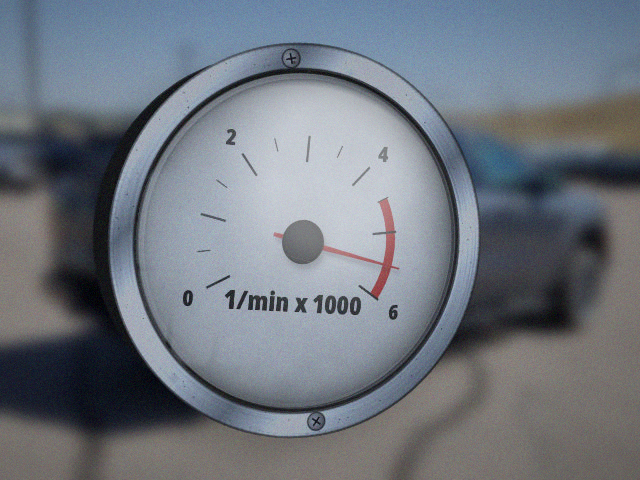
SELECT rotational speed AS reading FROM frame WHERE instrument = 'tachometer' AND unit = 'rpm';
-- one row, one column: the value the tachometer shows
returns 5500 rpm
